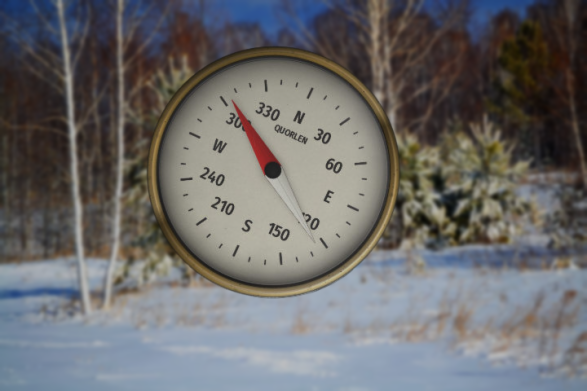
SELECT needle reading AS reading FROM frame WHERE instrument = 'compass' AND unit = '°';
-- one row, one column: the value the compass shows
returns 305 °
